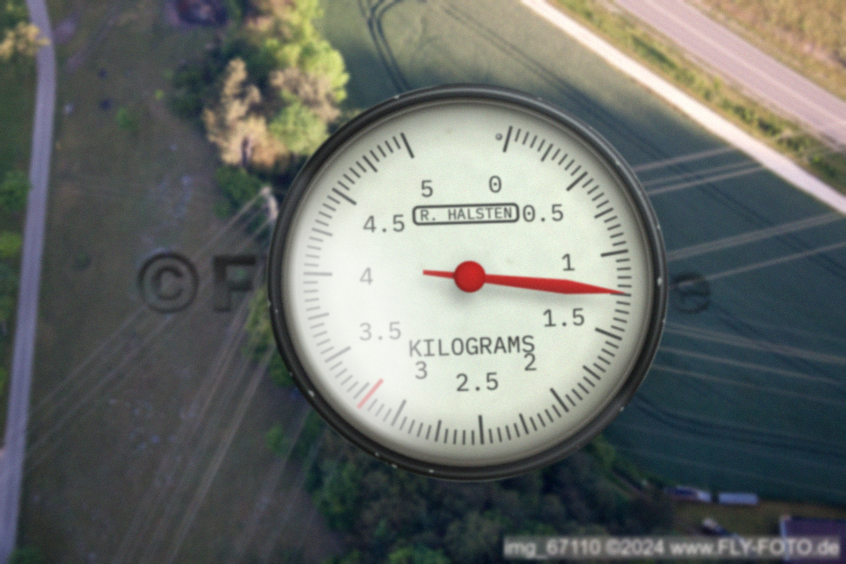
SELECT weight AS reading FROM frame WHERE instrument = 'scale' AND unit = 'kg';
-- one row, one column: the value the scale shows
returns 1.25 kg
